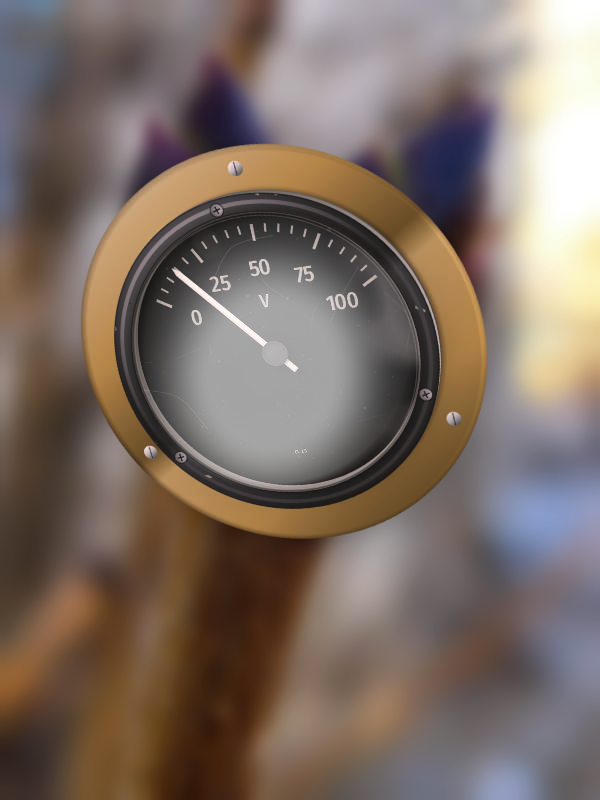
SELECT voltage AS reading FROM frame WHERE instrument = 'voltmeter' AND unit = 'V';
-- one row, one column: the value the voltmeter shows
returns 15 V
